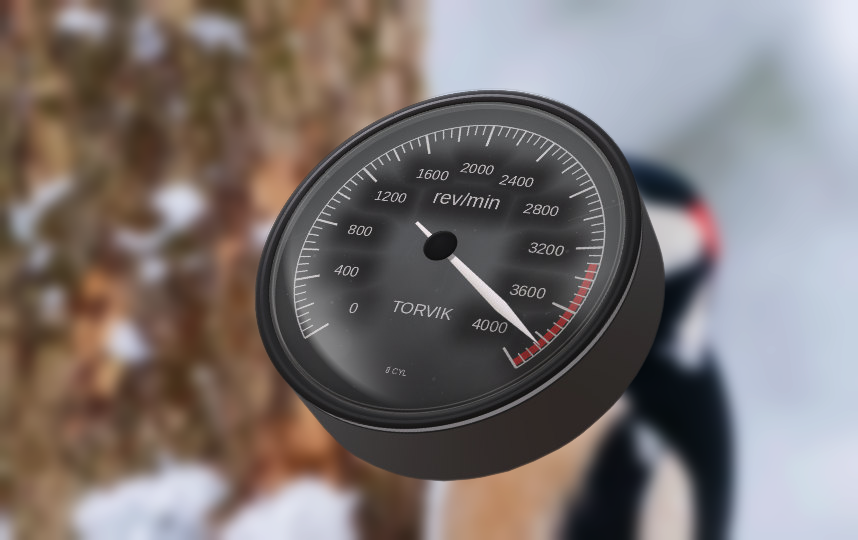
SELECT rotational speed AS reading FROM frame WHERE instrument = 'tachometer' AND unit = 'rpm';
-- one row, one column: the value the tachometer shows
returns 3850 rpm
